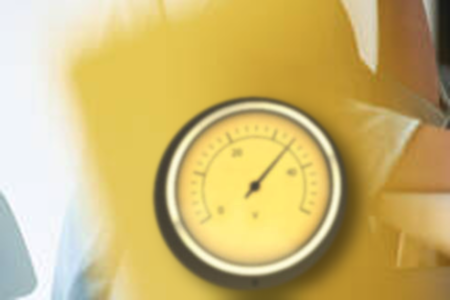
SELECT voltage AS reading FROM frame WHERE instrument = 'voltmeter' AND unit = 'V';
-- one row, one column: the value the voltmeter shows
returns 34 V
